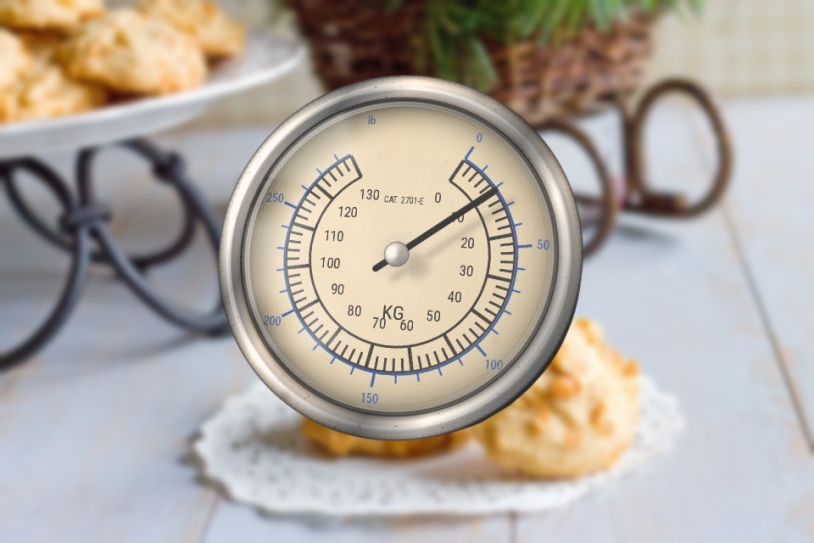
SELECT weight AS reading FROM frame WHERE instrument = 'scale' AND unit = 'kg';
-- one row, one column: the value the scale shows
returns 10 kg
